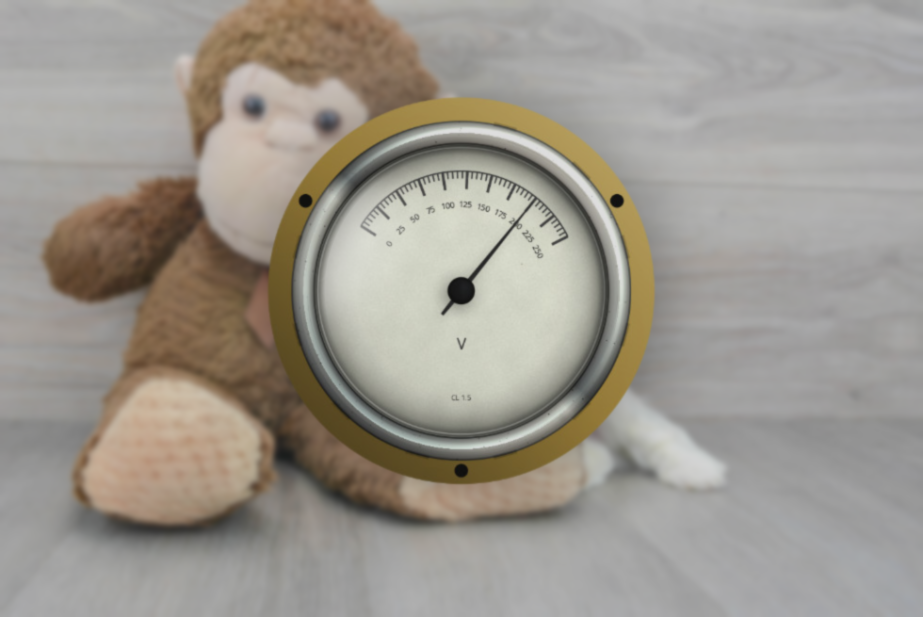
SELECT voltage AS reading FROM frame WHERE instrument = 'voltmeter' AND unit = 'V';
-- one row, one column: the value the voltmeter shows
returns 200 V
